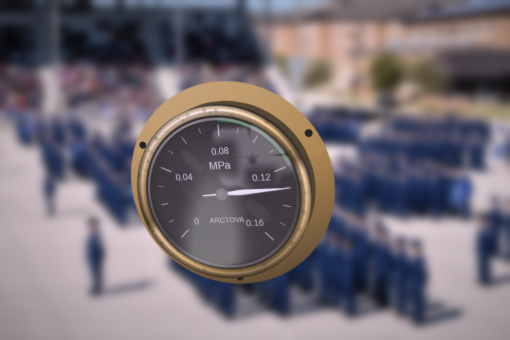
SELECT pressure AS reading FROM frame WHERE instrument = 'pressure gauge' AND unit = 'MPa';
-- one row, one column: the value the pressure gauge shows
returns 0.13 MPa
